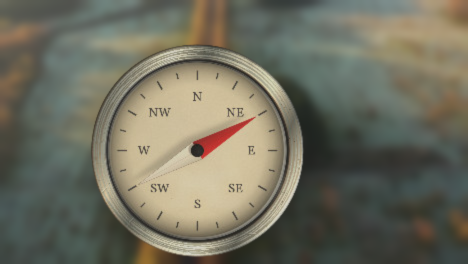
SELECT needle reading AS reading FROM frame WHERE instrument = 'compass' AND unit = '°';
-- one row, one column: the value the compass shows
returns 60 °
